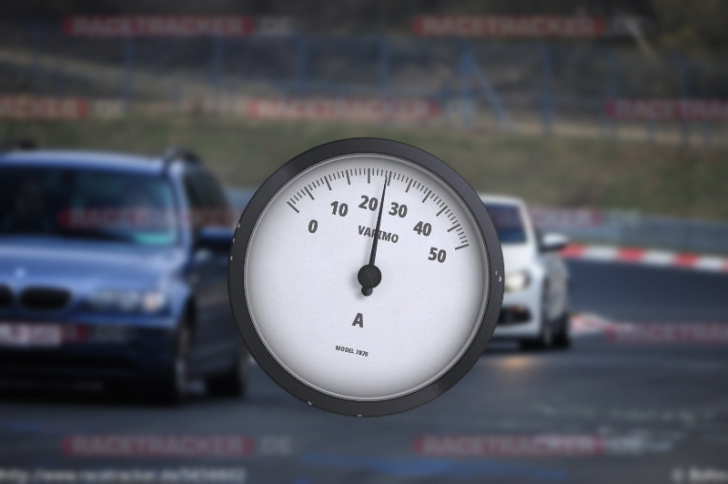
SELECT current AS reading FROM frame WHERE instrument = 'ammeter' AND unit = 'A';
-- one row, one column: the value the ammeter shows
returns 24 A
